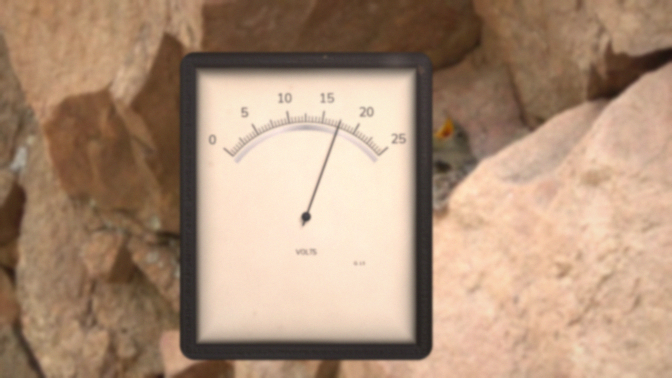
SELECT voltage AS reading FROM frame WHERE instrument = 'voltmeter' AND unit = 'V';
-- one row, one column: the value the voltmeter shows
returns 17.5 V
